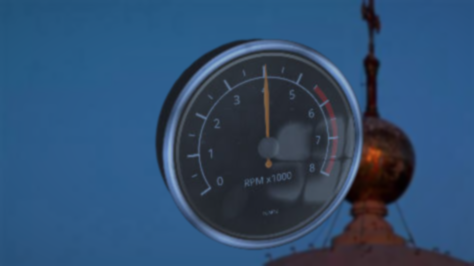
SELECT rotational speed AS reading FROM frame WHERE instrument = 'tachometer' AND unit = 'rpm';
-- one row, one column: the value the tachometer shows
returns 4000 rpm
